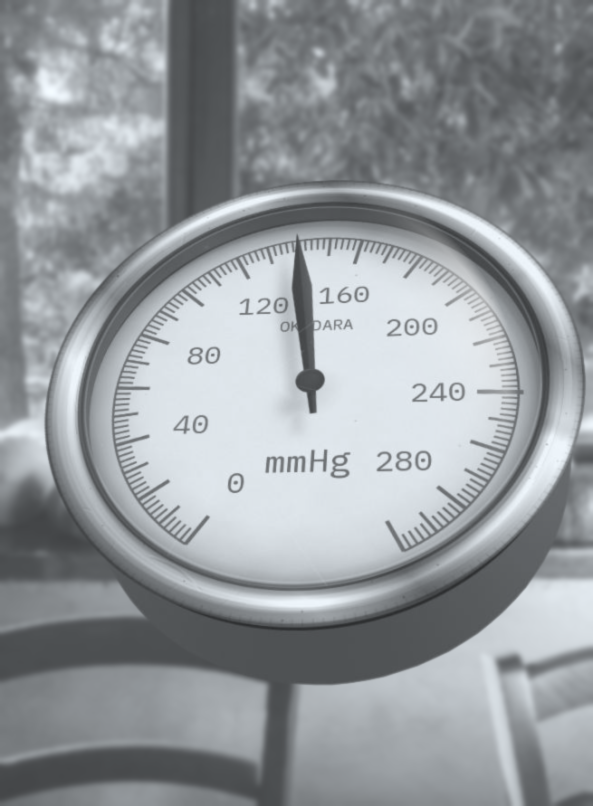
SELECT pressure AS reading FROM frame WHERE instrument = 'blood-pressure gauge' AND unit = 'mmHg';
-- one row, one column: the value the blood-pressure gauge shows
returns 140 mmHg
